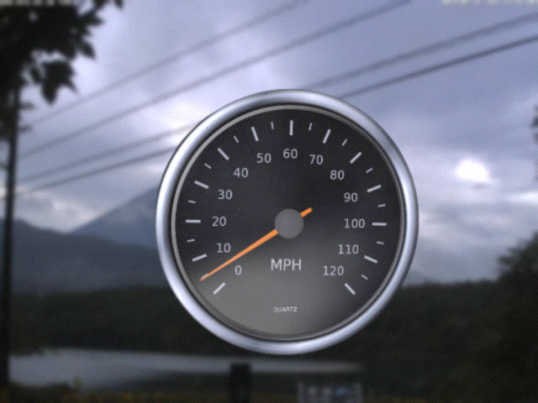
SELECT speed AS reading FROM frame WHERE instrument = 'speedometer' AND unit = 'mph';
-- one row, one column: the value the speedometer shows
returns 5 mph
